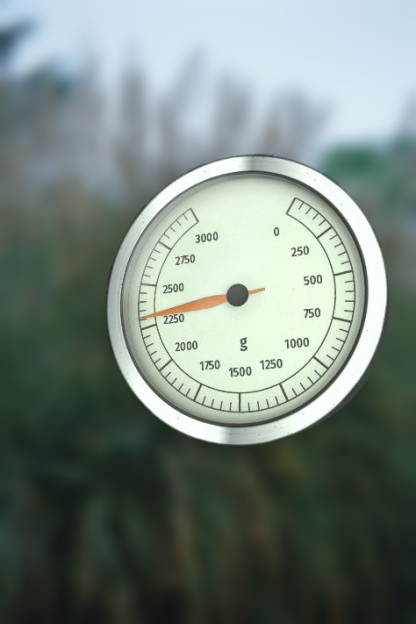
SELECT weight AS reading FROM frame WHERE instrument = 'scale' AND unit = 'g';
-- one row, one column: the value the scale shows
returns 2300 g
